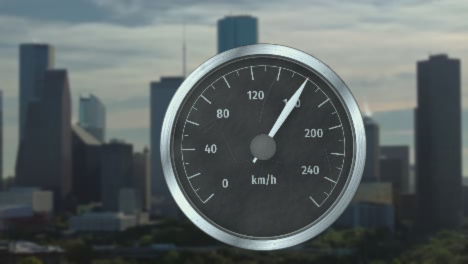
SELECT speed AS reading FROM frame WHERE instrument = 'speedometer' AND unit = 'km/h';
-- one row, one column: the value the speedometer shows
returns 160 km/h
